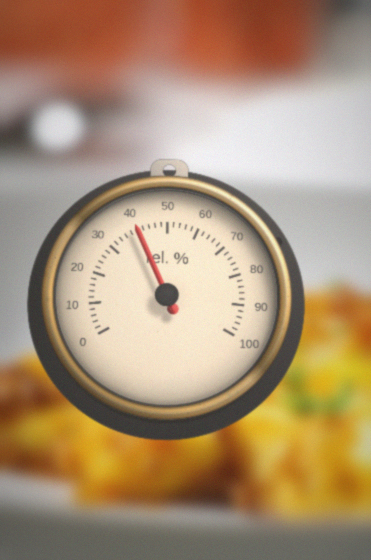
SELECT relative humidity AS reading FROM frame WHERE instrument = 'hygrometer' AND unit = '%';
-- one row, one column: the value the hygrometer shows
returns 40 %
